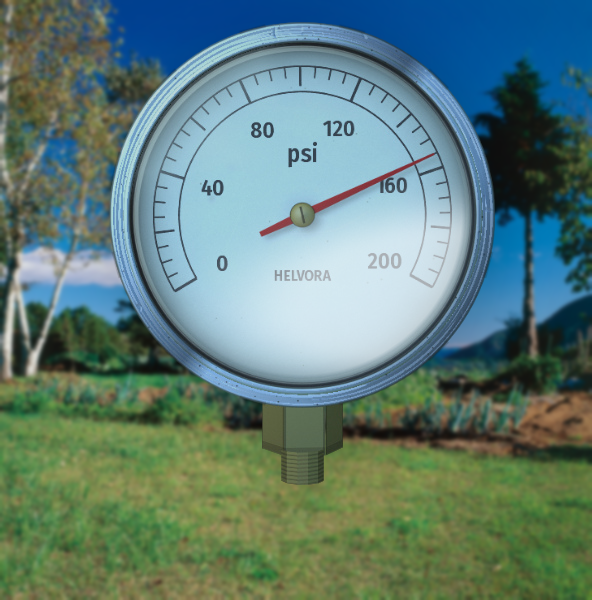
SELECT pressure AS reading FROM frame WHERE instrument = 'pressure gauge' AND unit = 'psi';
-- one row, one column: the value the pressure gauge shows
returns 155 psi
